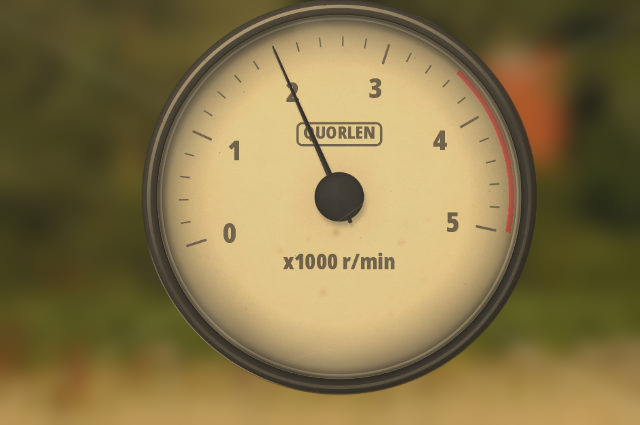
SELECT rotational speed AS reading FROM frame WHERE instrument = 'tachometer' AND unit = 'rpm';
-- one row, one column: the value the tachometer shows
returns 2000 rpm
